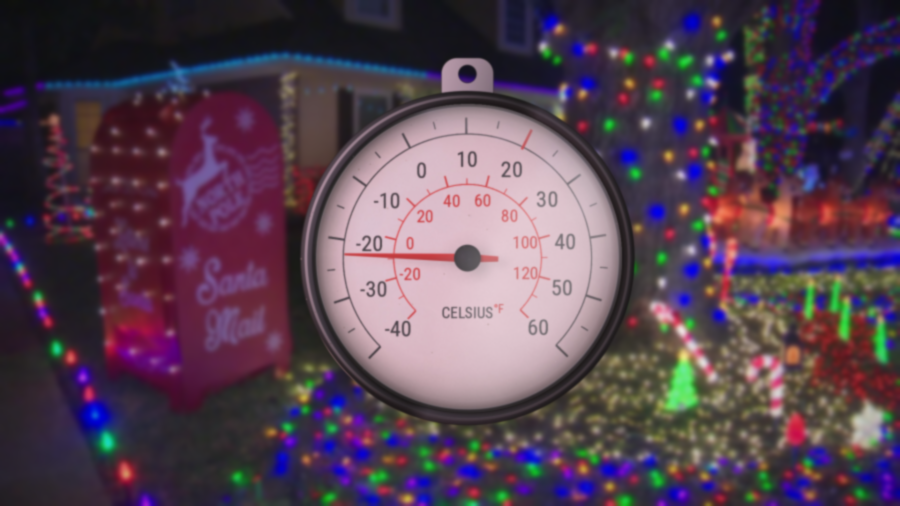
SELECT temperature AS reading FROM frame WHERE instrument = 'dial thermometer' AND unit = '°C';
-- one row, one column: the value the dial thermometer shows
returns -22.5 °C
